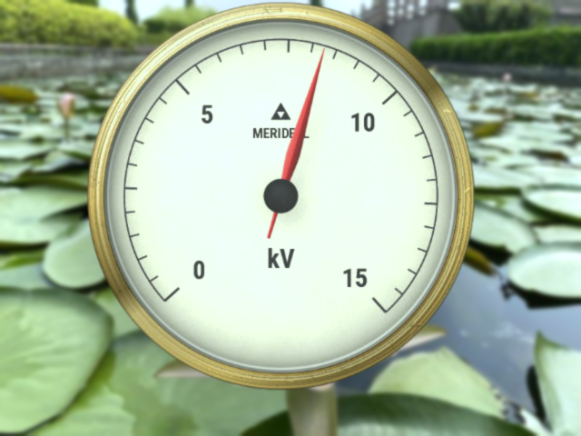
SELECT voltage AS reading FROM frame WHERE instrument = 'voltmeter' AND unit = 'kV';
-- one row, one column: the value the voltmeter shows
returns 8.25 kV
